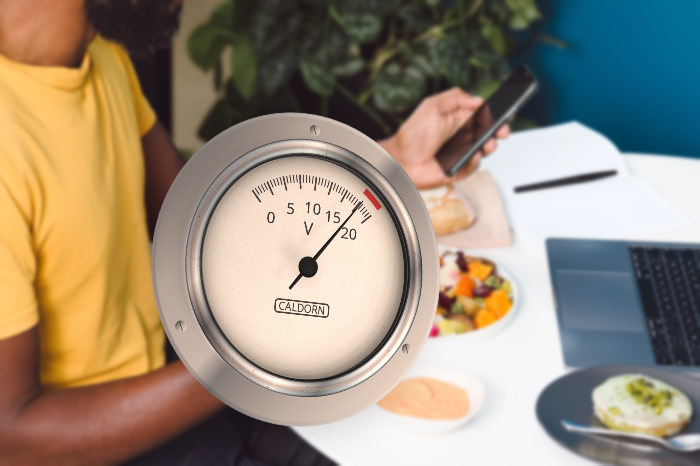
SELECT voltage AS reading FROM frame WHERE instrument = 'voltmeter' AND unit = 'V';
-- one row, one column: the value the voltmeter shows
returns 17.5 V
